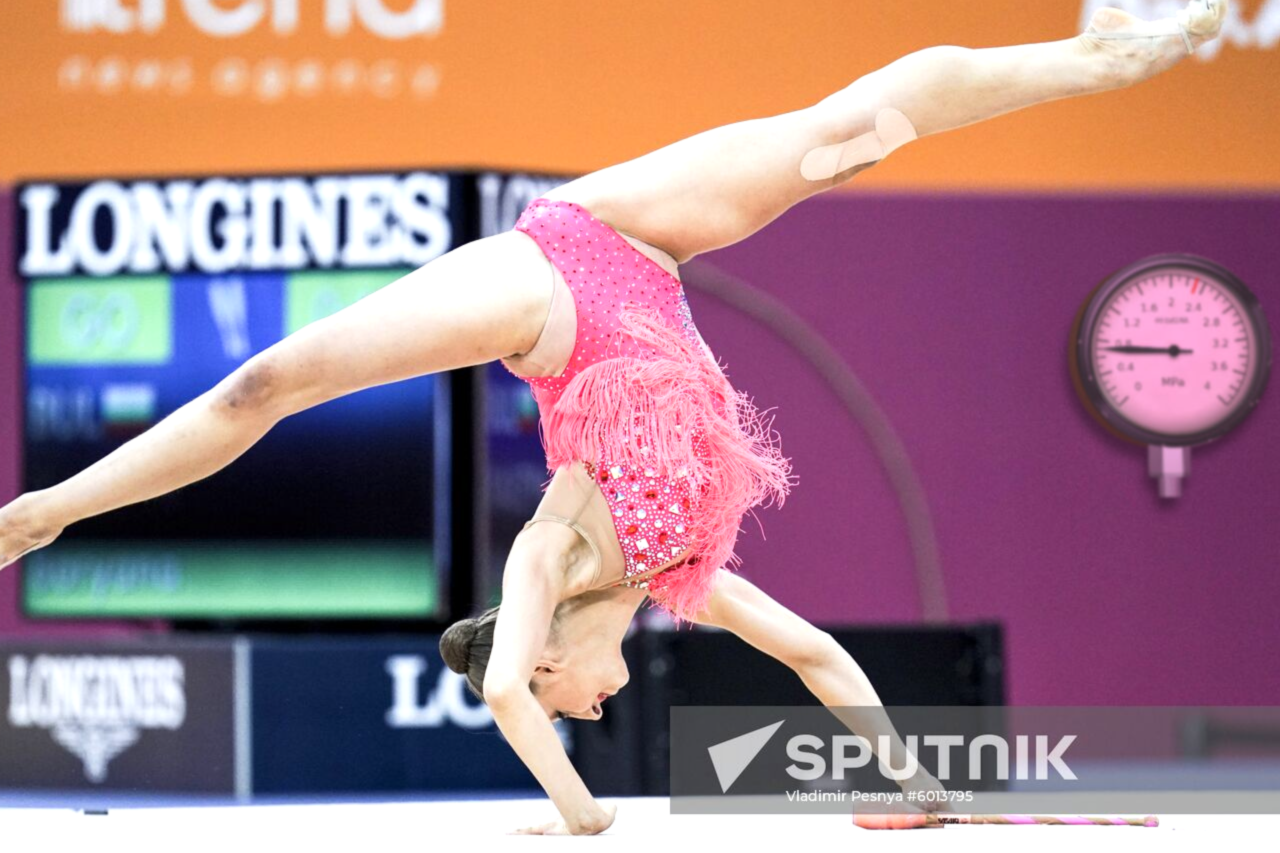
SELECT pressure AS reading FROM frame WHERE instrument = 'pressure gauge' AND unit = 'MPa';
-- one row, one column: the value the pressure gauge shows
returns 0.7 MPa
